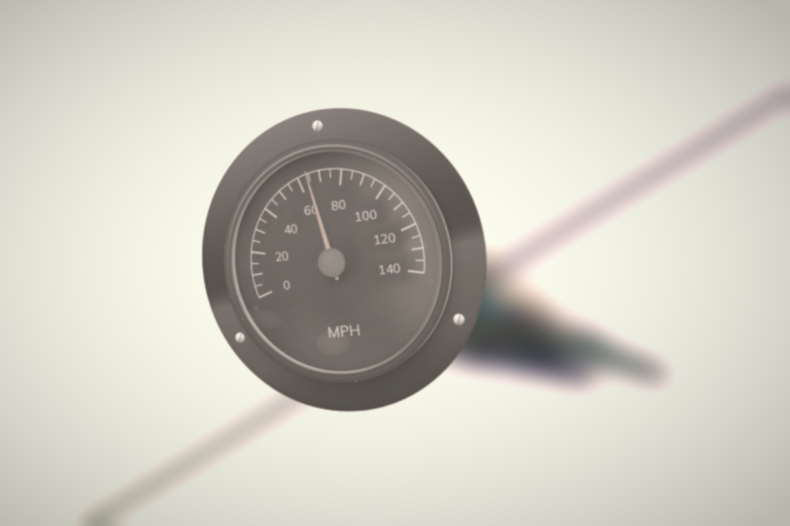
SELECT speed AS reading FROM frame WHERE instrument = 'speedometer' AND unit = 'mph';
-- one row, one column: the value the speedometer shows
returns 65 mph
